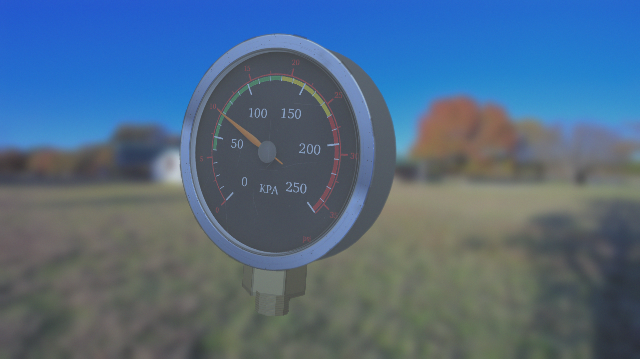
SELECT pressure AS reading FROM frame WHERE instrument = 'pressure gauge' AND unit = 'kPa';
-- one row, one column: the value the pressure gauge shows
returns 70 kPa
